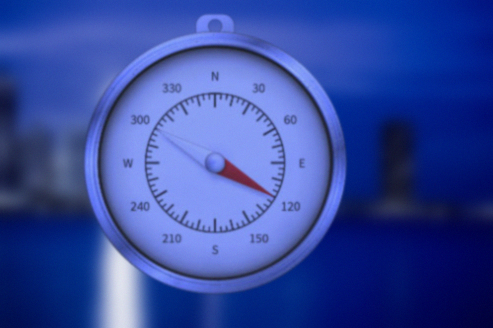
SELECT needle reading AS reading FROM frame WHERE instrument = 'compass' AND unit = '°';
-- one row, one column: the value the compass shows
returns 120 °
